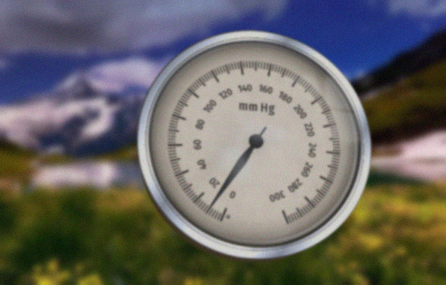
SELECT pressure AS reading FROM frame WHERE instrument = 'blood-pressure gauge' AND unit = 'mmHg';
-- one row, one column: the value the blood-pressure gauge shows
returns 10 mmHg
